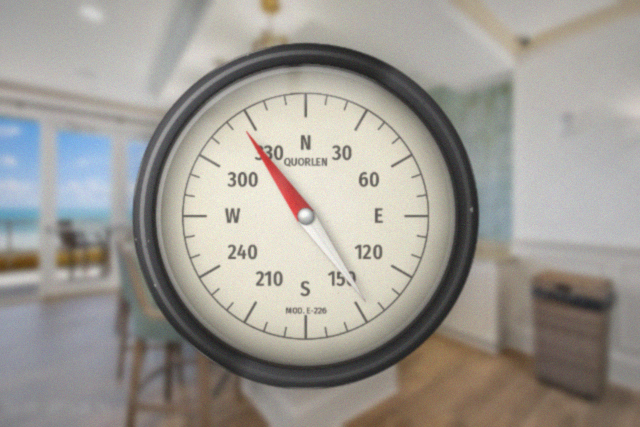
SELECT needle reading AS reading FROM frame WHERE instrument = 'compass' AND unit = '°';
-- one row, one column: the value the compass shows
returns 325 °
